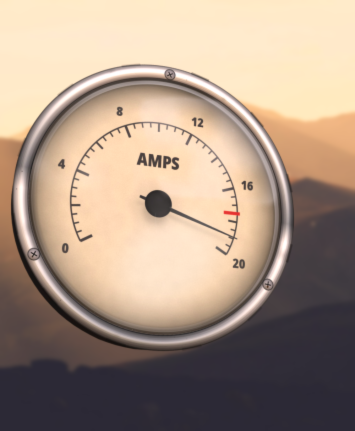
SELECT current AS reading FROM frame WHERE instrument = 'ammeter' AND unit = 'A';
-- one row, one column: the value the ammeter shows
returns 19 A
